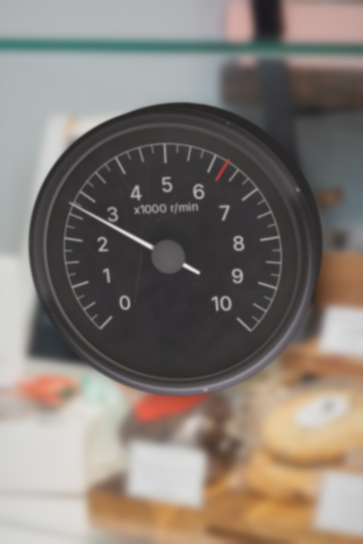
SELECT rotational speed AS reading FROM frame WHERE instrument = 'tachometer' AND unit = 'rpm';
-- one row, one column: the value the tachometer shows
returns 2750 rpm
